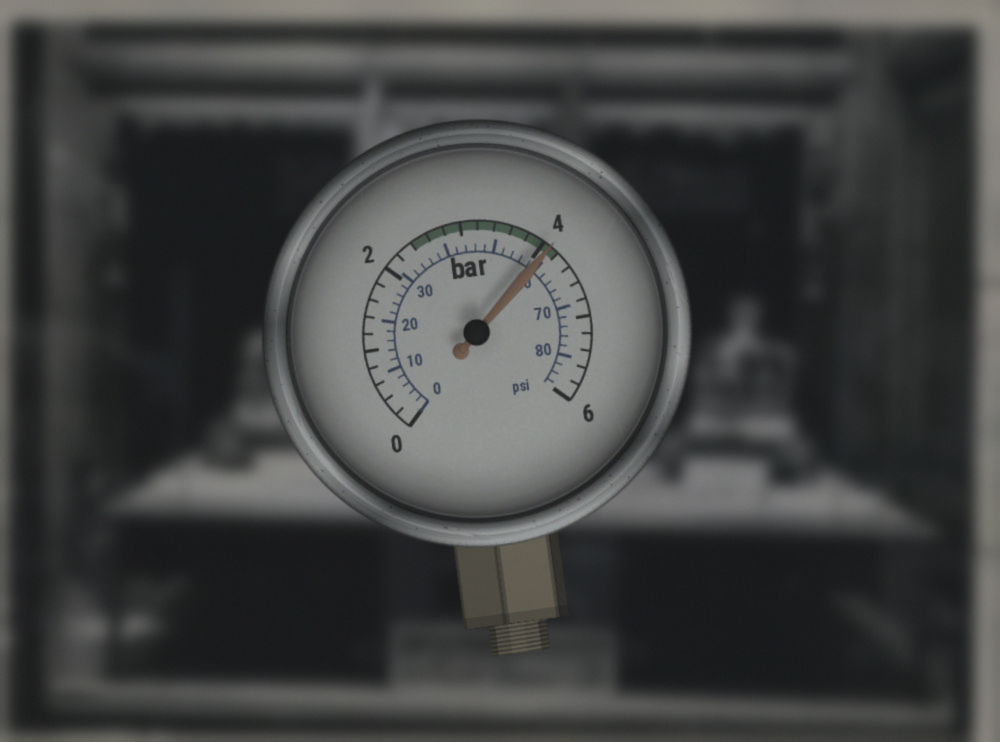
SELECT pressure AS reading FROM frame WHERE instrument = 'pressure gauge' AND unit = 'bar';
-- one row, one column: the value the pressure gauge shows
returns 4.1 bar
